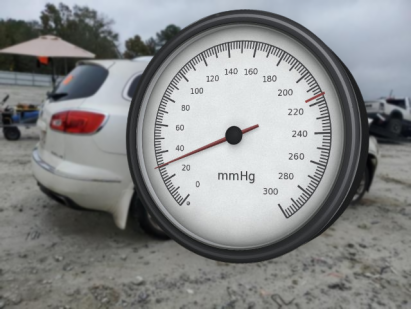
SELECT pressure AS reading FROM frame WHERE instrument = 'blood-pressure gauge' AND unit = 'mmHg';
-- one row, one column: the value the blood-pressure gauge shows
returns 30 mmHg
